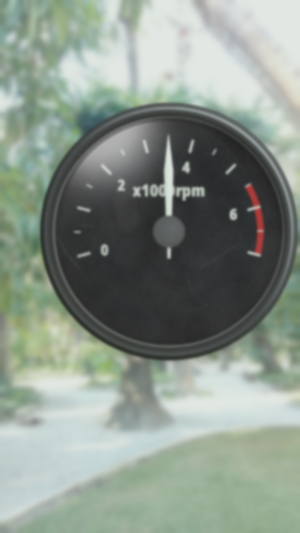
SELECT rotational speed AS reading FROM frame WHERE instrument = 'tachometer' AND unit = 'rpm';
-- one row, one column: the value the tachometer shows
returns 3500 rpm
